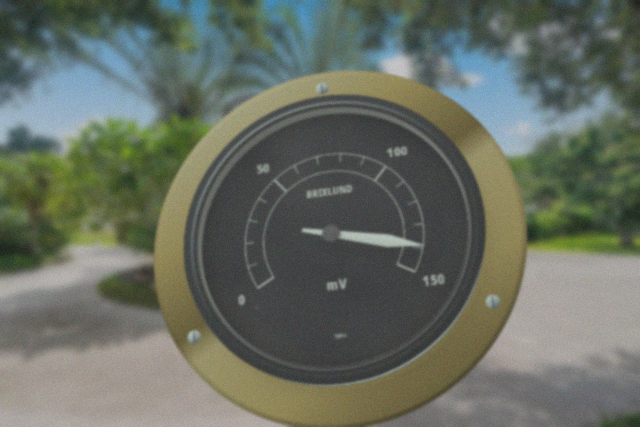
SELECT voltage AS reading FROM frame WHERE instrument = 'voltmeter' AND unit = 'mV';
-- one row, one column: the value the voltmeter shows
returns 140 mV
